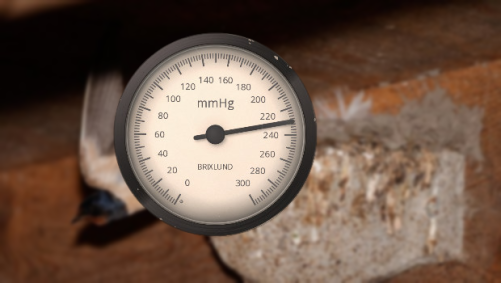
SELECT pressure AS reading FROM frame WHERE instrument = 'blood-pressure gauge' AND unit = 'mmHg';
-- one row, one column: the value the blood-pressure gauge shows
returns 230 mmHg
